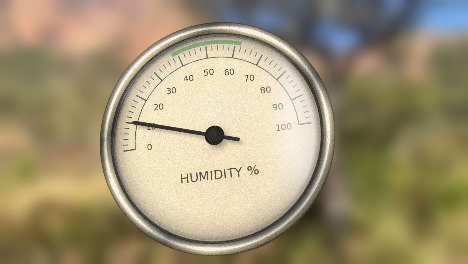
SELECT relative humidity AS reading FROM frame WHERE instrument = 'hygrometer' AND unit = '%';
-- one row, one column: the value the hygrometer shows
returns 10 %
